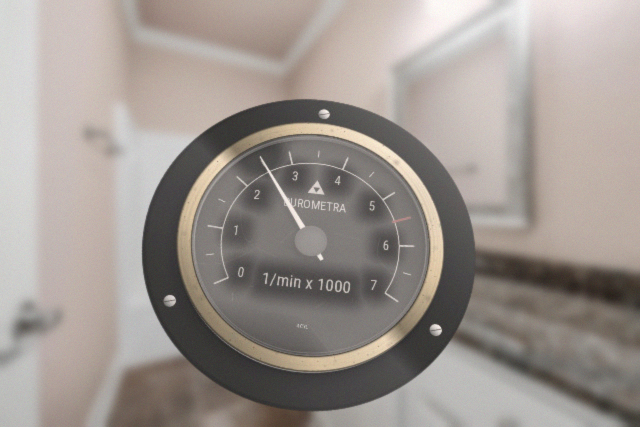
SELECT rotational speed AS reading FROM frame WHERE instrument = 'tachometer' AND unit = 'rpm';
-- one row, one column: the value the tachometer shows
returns 2500 rpm
